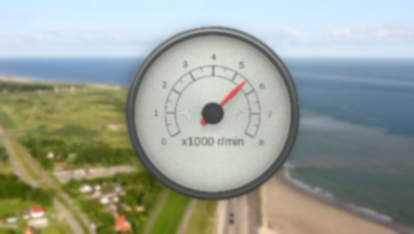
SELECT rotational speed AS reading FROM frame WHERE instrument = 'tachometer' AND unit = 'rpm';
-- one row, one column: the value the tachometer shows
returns 5500 rpm
